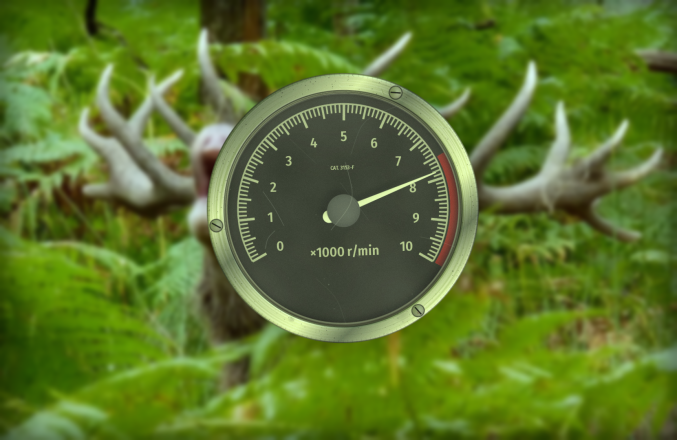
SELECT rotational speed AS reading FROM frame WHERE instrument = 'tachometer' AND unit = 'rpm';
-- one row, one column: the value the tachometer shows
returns 7800 rpm
